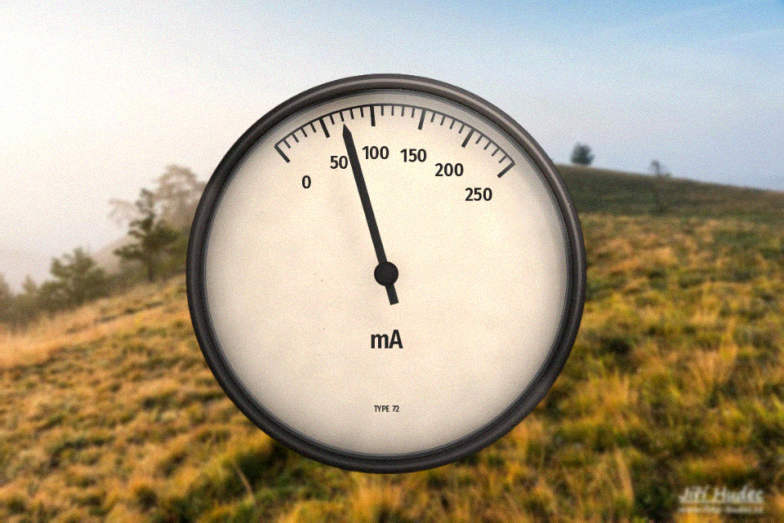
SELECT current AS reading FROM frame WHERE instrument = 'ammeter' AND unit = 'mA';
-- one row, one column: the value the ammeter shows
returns 70 mA
